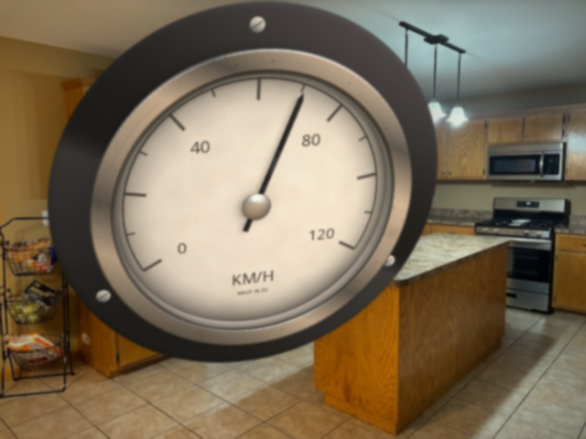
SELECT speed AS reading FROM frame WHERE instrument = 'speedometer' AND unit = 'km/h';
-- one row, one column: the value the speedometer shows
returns 70 km/h
